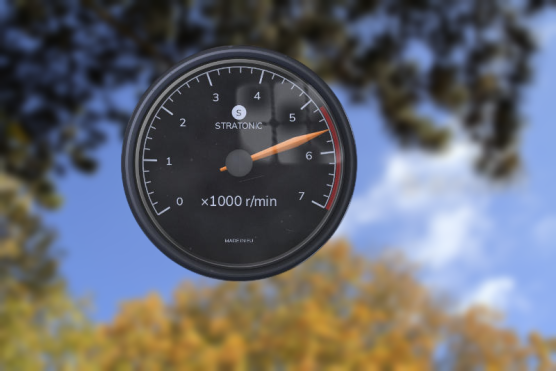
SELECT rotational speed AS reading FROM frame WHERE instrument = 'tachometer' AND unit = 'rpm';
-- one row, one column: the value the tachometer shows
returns 5600 rpm
